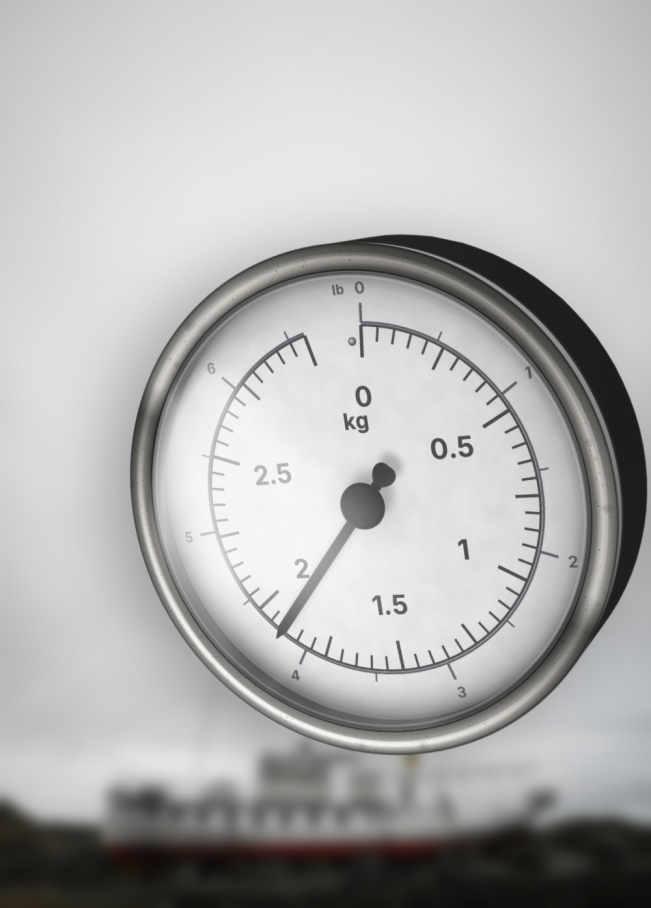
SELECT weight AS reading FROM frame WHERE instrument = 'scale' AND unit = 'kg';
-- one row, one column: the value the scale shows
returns 1.9 kg
